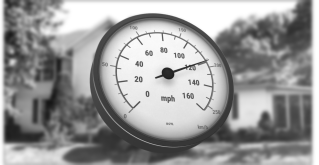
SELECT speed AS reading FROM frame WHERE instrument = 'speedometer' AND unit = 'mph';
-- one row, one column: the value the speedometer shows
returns 120 mph
